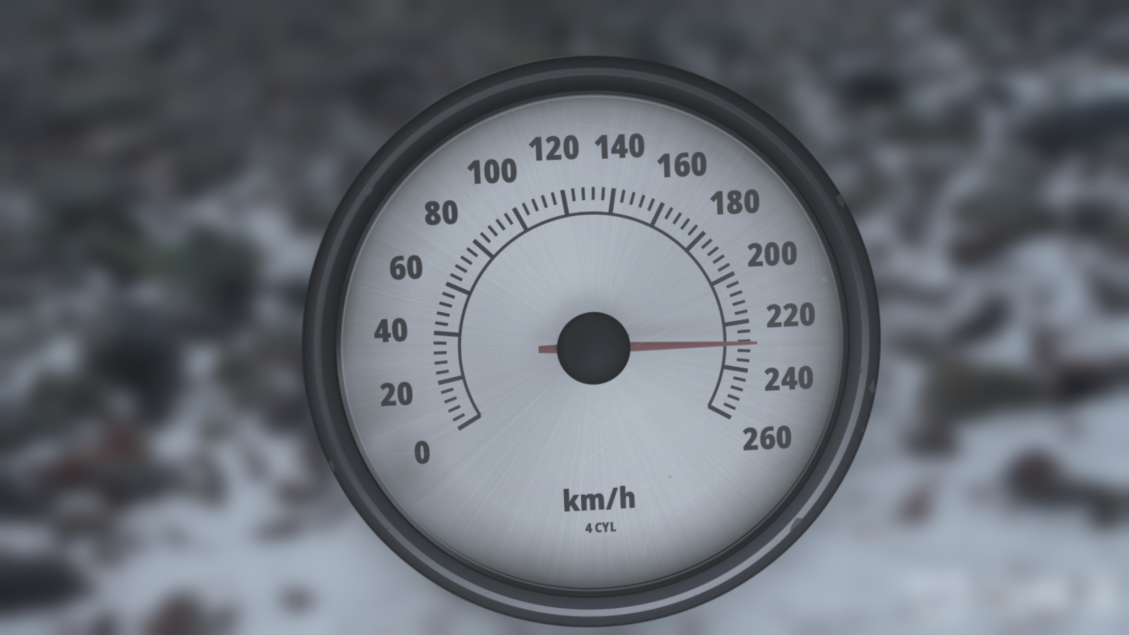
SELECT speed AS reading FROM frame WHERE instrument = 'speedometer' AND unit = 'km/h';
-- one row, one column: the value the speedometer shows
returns 228 km/h
